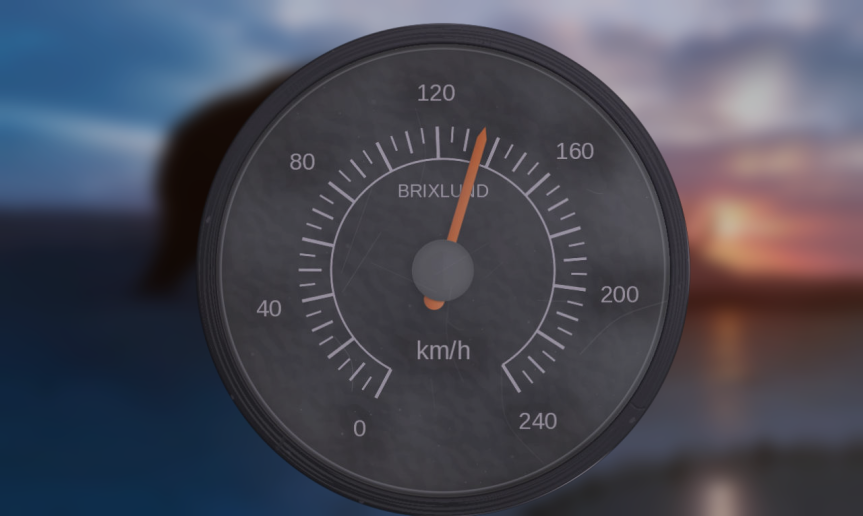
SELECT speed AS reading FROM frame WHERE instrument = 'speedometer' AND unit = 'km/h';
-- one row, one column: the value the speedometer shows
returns 135 km/h
